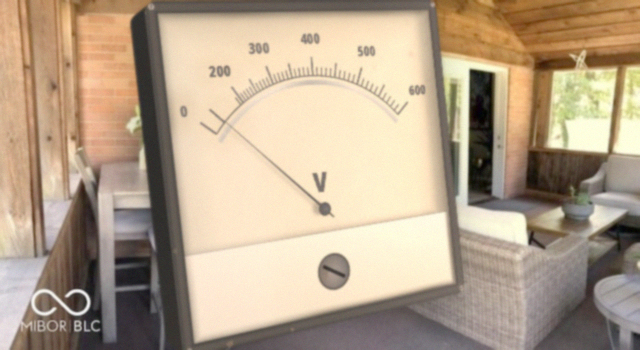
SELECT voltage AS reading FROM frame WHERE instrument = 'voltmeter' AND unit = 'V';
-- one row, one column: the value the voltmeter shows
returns 100 V
